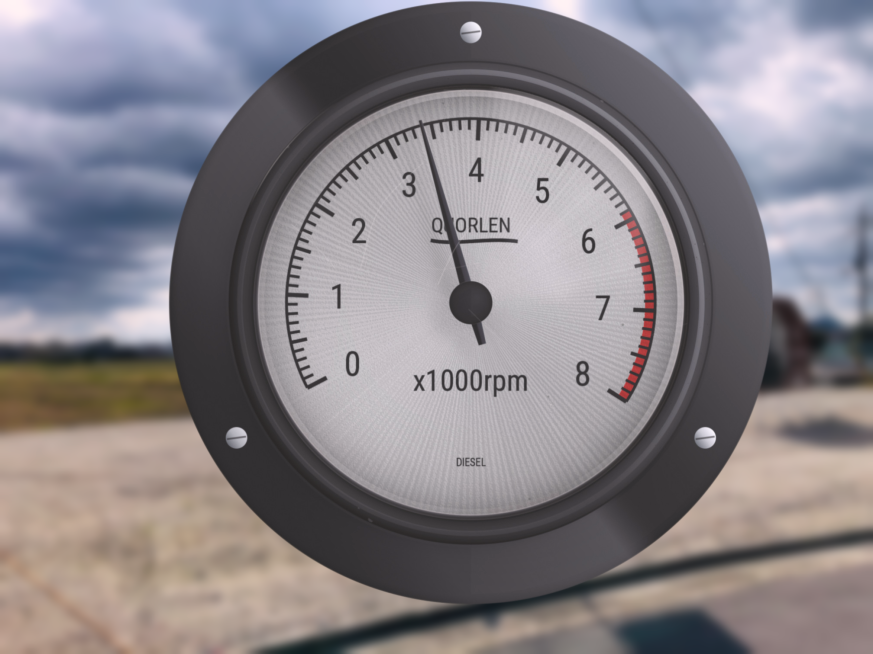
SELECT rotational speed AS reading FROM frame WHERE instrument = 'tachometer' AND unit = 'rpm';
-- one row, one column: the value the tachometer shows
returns 3400 rpm
